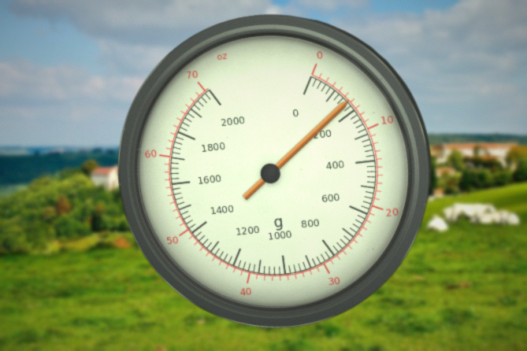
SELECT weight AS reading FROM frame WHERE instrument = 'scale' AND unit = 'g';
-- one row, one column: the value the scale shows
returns 160 g
